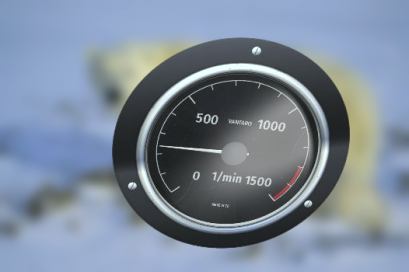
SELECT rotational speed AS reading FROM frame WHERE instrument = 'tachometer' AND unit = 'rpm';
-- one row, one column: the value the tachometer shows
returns 250 rpm
